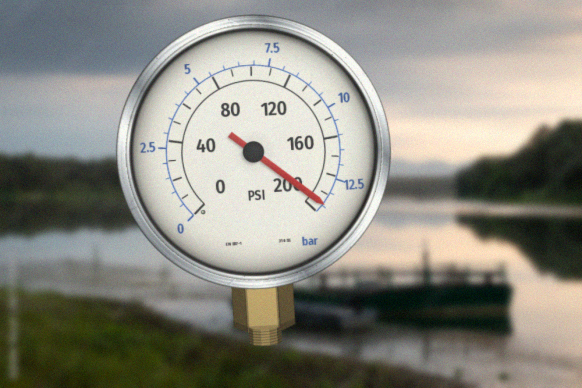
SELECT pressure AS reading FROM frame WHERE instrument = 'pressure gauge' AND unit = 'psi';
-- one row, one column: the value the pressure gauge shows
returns 195 psi
